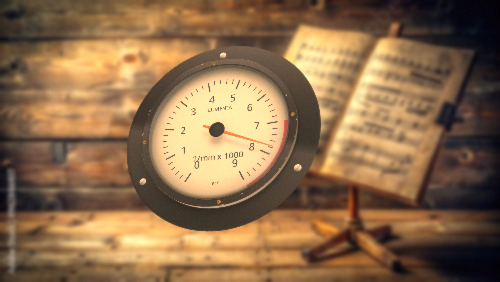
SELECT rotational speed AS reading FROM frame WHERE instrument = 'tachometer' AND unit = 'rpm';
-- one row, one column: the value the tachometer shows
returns 7800 rpm
